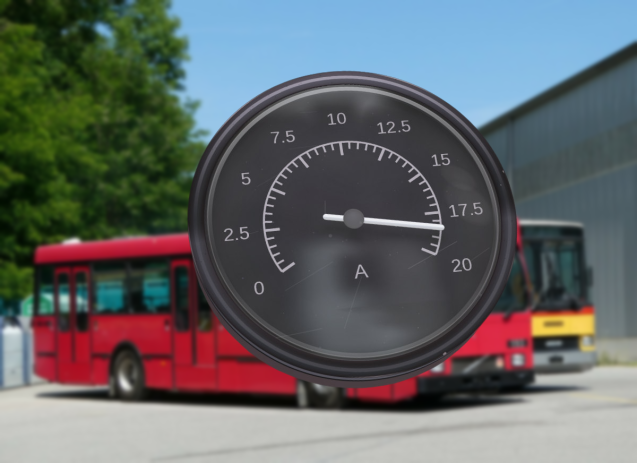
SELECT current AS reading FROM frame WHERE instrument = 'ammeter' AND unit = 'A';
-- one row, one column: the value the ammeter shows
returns 18.5 A
